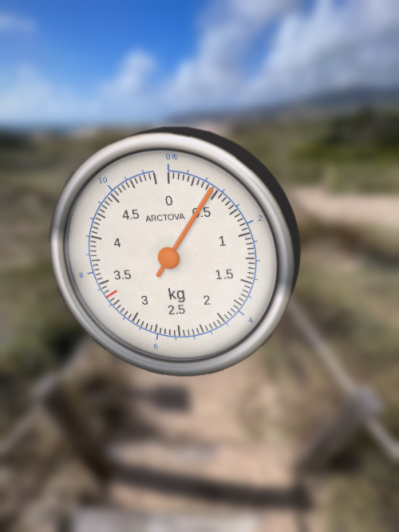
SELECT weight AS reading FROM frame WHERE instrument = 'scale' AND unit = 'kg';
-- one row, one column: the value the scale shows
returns 0.45 kg
